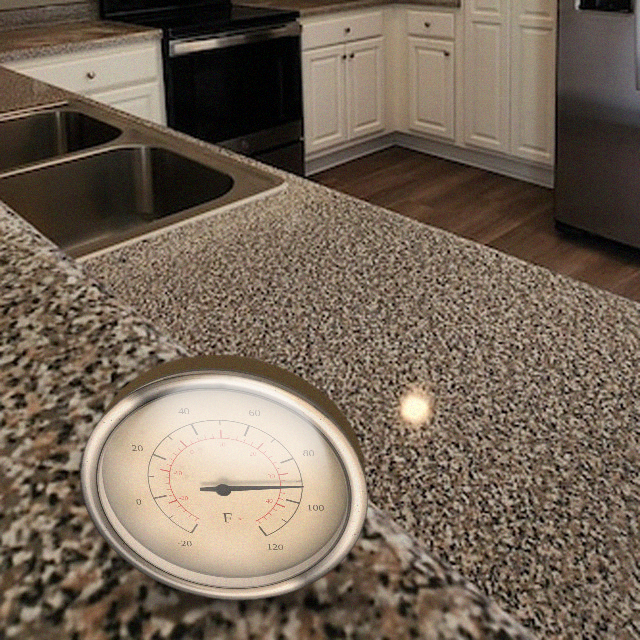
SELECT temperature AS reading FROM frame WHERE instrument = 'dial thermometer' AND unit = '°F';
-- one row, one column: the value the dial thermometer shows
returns 90 °F
